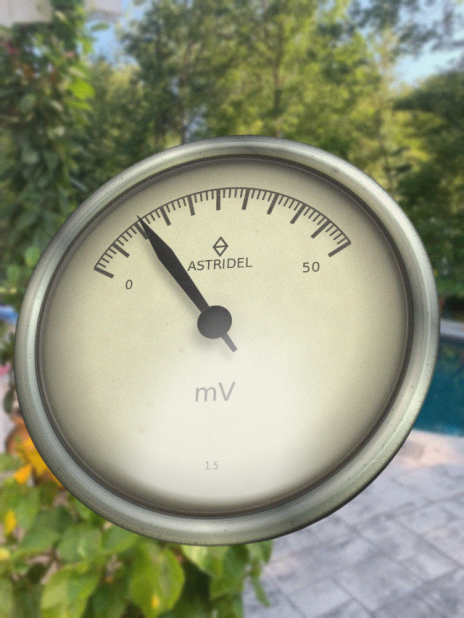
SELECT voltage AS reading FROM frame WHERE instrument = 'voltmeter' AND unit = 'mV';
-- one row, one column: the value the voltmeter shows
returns 11 mV
